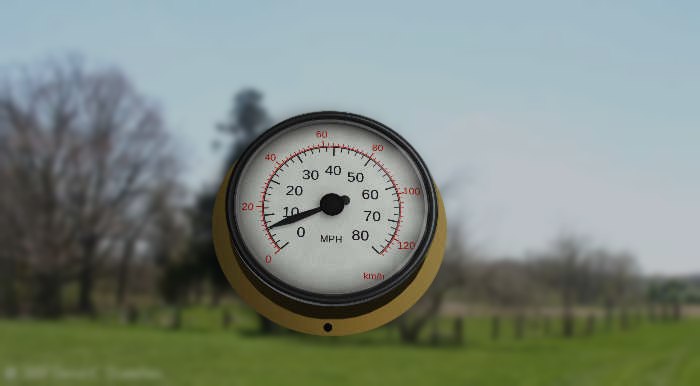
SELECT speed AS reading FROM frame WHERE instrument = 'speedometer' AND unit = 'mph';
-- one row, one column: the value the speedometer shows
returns 6 mph
